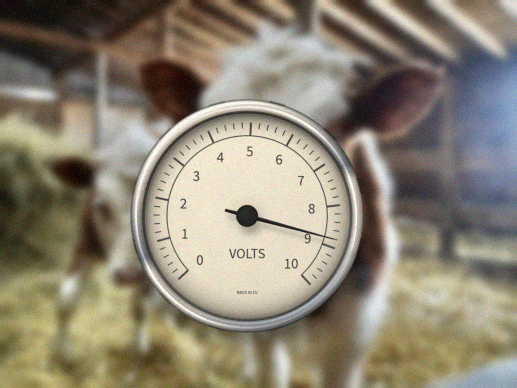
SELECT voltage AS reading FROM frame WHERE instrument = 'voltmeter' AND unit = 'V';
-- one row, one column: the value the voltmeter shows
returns 8.8 V
